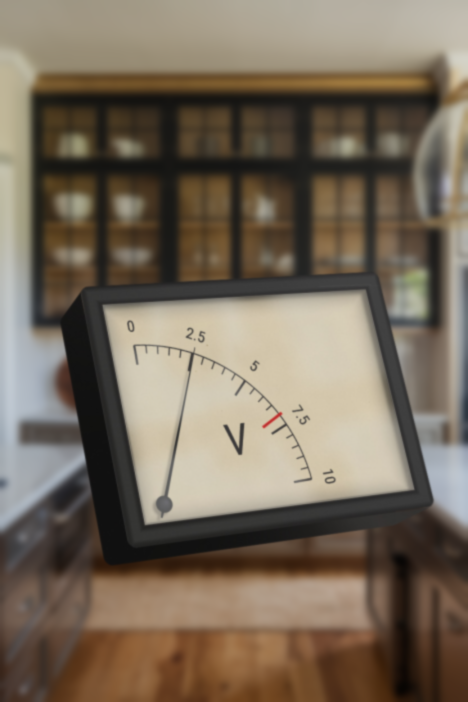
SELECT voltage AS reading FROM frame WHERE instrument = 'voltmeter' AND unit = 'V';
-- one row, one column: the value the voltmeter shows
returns 2.5 V
